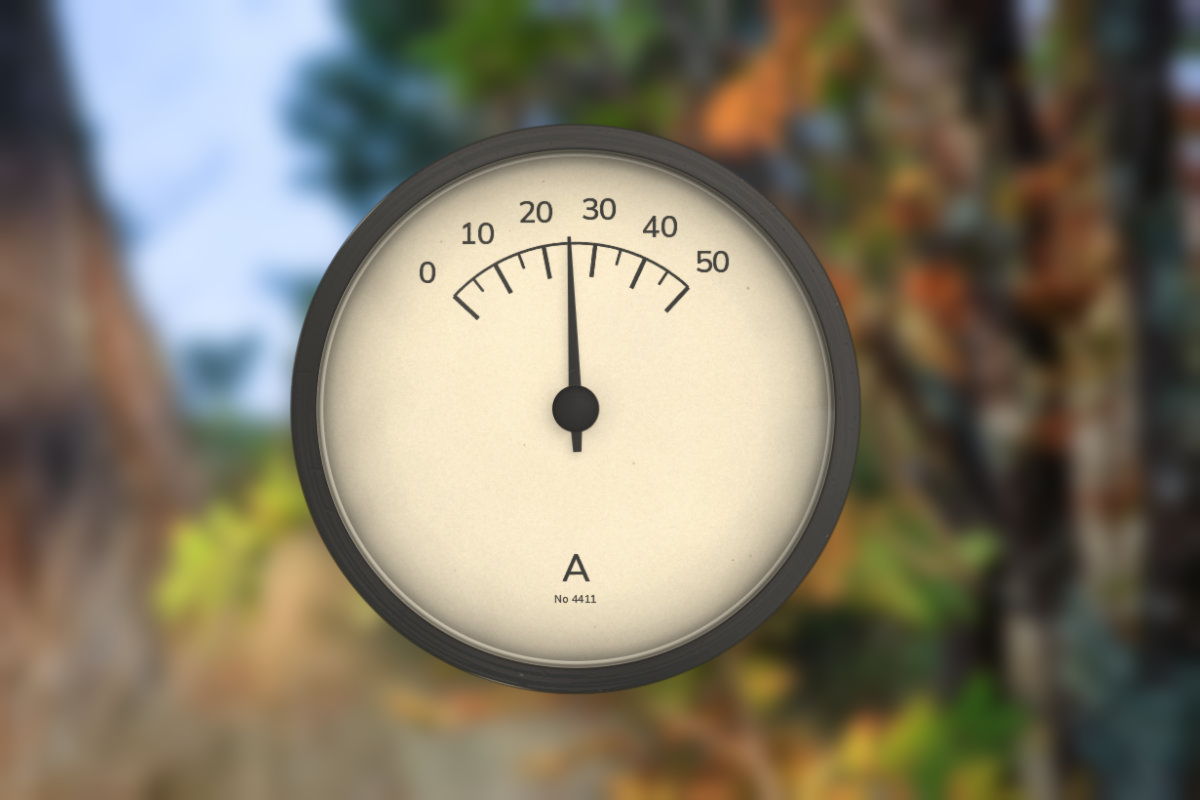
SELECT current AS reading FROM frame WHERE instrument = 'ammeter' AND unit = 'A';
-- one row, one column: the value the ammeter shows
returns 25 A
